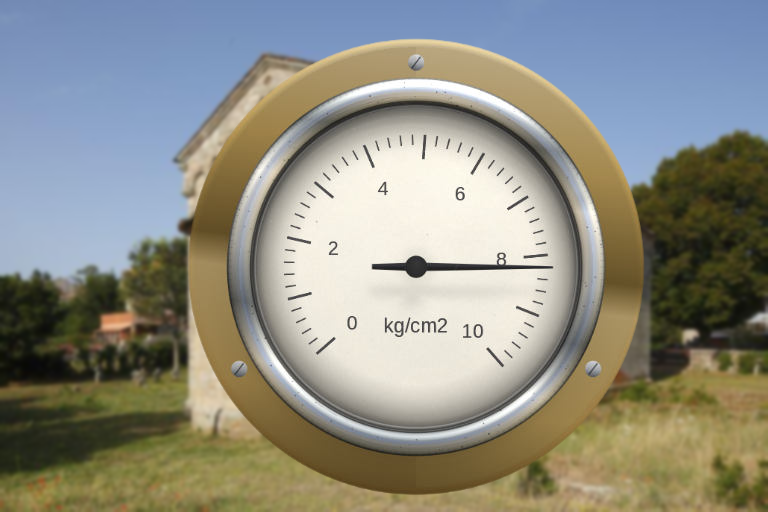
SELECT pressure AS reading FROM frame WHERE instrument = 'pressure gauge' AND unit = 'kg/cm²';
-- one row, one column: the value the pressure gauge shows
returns 8.2 kg/cm²
